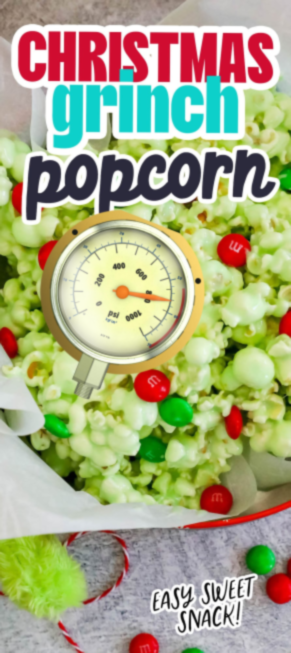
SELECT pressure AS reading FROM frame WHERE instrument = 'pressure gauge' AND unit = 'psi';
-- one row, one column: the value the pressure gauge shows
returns 800 psi
